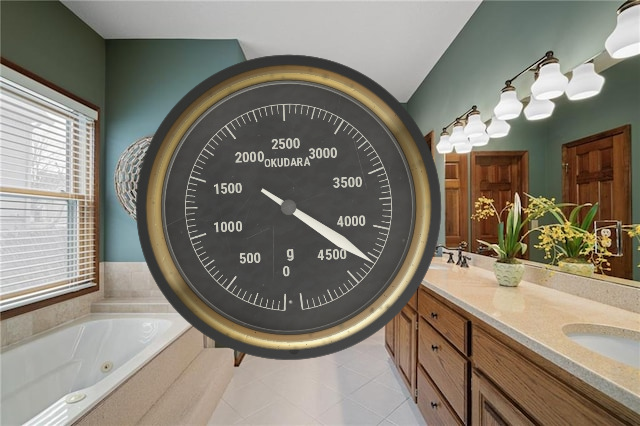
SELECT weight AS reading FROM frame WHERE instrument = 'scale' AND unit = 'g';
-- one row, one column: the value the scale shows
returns 4300 g
